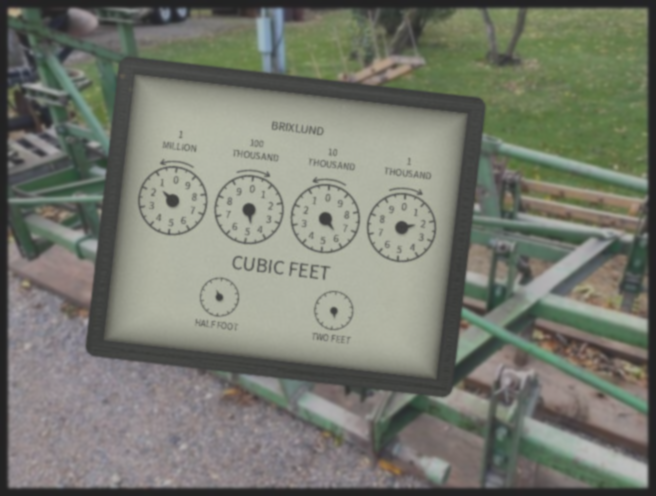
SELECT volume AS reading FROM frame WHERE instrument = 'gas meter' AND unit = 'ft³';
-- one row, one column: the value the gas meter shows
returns 146200 ft³
